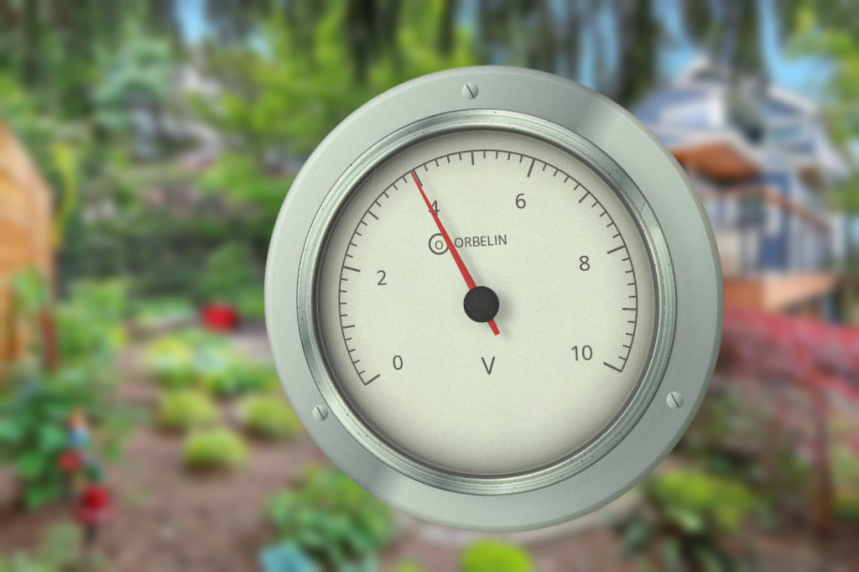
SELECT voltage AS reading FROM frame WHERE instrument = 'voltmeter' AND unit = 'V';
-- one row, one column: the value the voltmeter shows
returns 4 V
